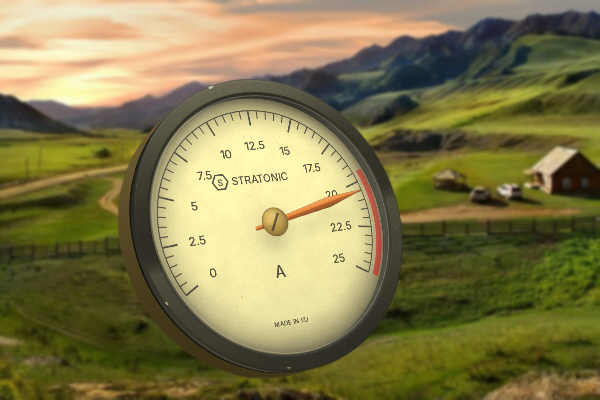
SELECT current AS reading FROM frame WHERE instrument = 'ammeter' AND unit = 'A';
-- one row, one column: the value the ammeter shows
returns 20.5 A
